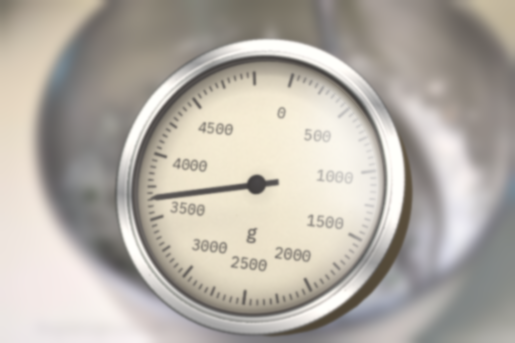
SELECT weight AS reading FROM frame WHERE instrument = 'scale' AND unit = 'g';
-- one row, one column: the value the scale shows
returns 3650 g
